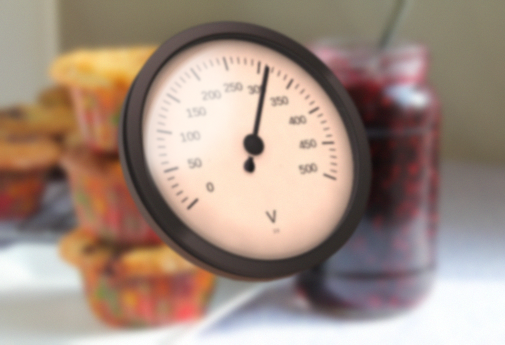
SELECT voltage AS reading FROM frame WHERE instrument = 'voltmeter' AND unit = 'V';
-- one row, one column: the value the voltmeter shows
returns 310 V
